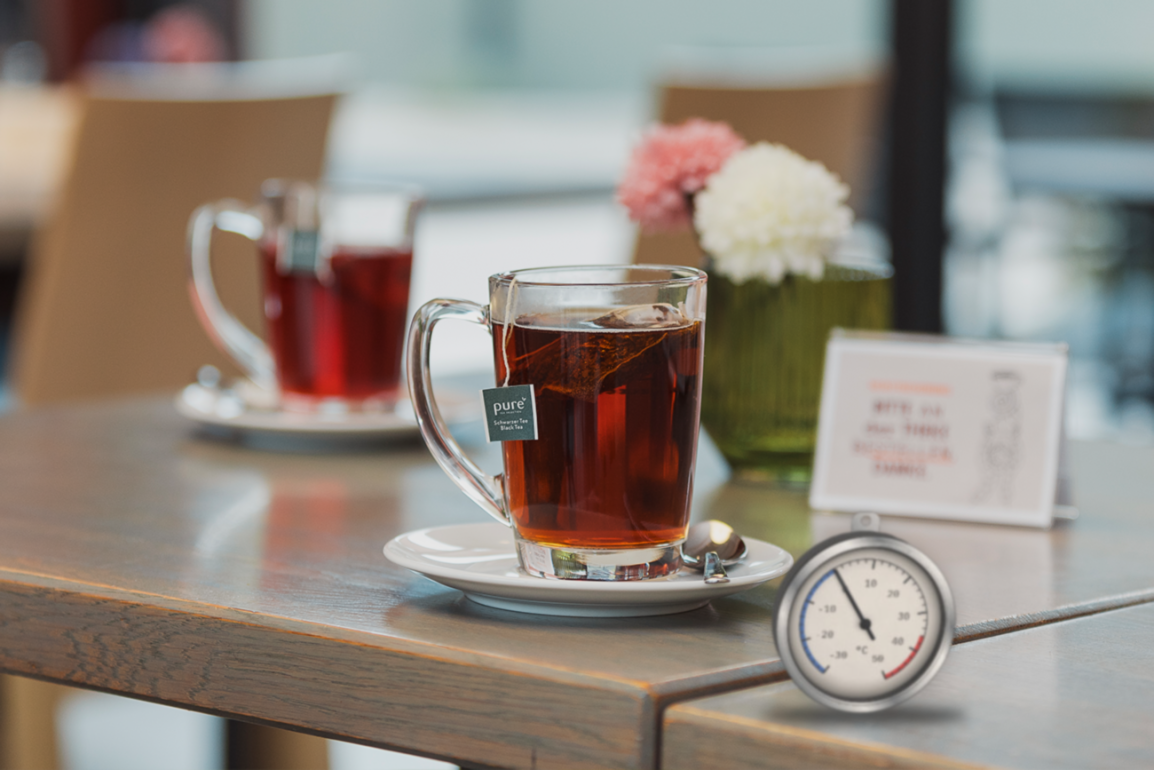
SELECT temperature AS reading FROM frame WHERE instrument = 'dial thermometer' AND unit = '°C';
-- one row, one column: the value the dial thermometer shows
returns 0 °C
